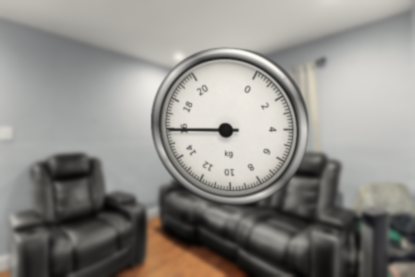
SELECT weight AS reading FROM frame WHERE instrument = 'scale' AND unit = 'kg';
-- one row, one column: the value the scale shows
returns 16 kg
